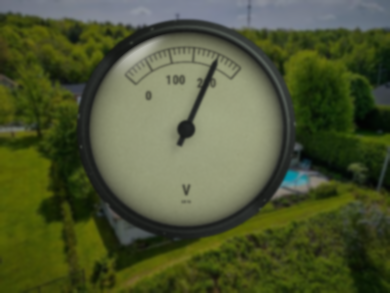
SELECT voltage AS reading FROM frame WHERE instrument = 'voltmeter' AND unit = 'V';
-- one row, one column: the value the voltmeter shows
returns 200 V
